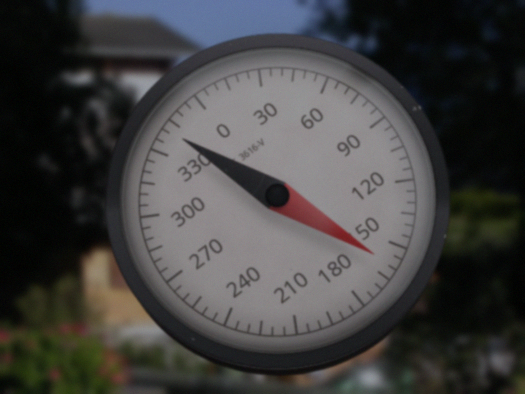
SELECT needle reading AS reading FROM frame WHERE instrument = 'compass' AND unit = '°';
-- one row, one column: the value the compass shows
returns 160 °
